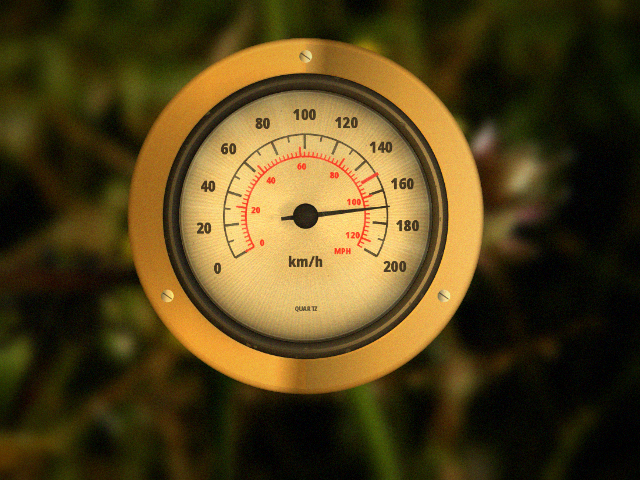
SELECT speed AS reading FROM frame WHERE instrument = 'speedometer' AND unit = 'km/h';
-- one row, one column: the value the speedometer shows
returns 170 km/h
